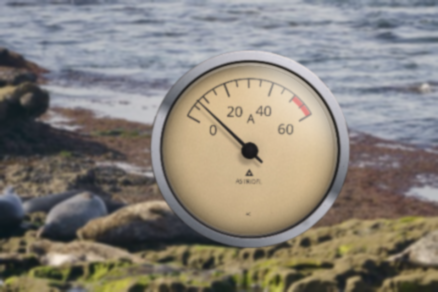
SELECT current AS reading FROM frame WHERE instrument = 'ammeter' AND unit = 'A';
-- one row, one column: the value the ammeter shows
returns 7.5 A
